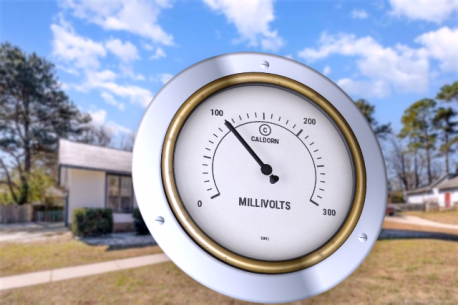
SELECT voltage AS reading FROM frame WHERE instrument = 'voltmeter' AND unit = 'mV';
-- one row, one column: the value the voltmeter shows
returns 100 mV
